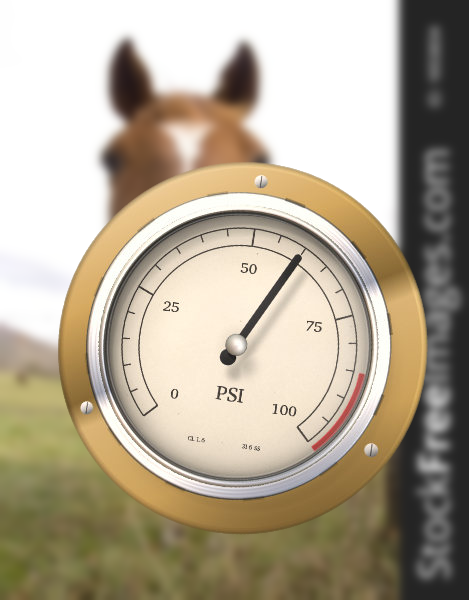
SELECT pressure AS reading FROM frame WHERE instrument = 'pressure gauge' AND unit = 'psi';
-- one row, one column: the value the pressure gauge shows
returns 60 psi
